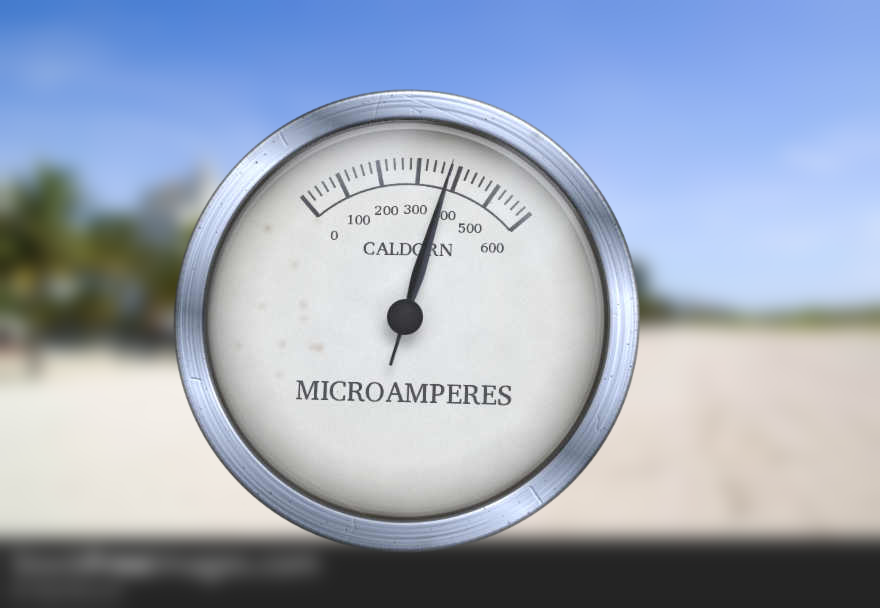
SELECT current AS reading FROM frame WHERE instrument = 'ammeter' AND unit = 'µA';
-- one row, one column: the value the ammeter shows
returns 380 µA
